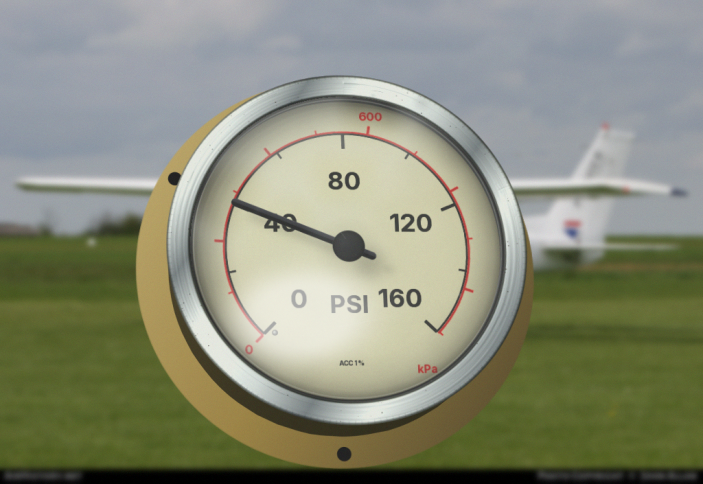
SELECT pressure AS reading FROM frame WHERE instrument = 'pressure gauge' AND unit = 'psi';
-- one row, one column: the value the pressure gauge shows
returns 40 psi
